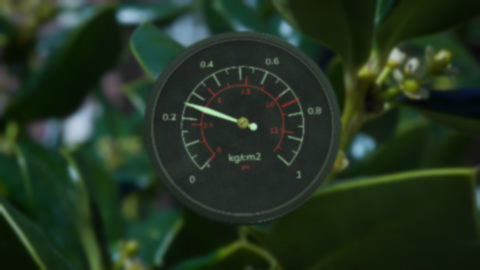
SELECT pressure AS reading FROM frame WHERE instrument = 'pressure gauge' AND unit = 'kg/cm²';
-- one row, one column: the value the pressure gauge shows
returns 0.25 kg/cm²
